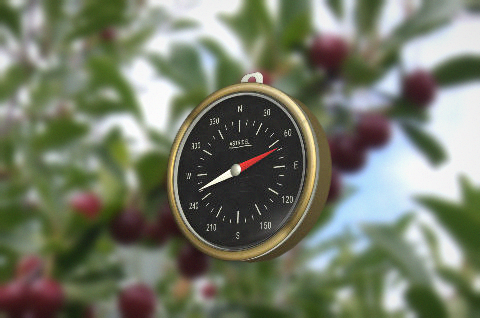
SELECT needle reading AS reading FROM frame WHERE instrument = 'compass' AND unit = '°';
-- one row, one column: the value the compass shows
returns 70 °
